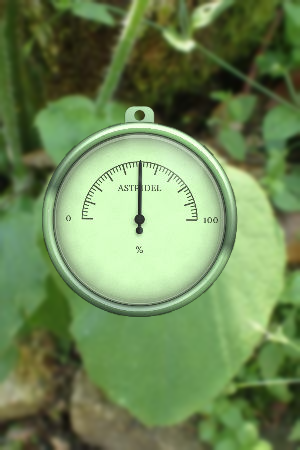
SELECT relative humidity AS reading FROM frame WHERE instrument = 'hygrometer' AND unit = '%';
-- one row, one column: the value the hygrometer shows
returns 50 %
